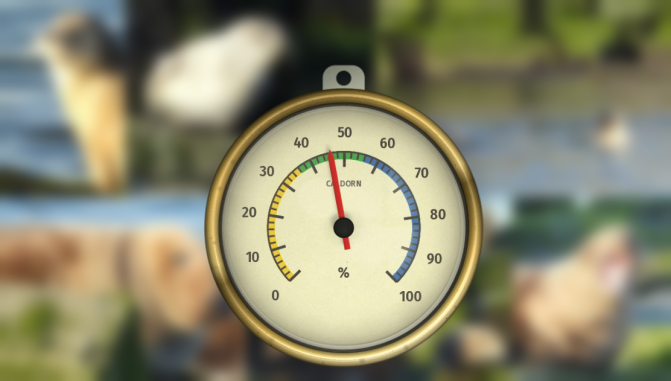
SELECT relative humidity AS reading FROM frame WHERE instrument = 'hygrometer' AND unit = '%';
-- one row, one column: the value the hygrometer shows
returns 46 %
